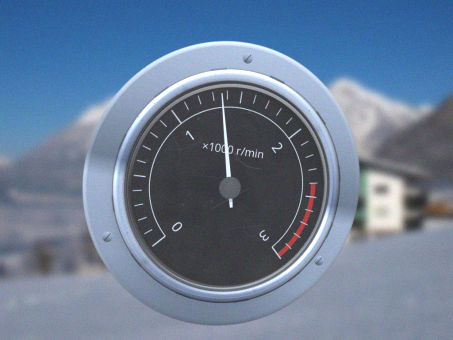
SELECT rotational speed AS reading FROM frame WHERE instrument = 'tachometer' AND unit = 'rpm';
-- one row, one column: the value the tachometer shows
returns 1350 rpm
